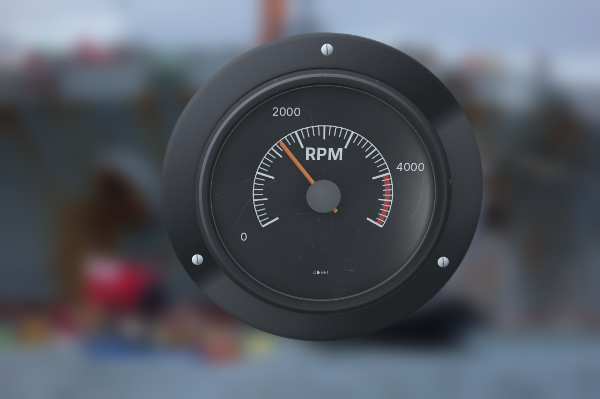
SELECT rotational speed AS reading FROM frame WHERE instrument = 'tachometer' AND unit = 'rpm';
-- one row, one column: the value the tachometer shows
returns 1700 rpm
